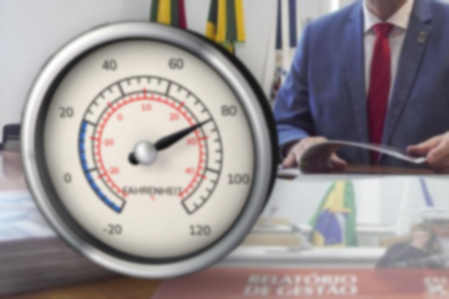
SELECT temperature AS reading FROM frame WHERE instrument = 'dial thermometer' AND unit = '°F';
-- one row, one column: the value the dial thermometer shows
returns 80 °F
